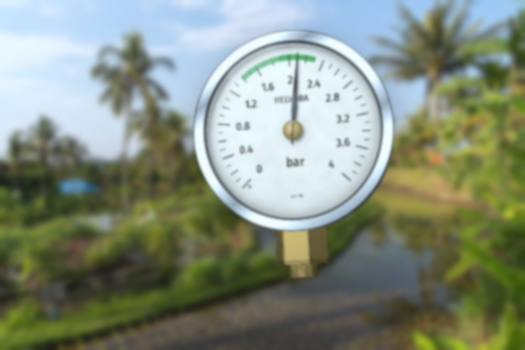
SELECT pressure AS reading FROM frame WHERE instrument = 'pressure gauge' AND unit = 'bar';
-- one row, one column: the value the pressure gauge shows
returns 2.1 bar
